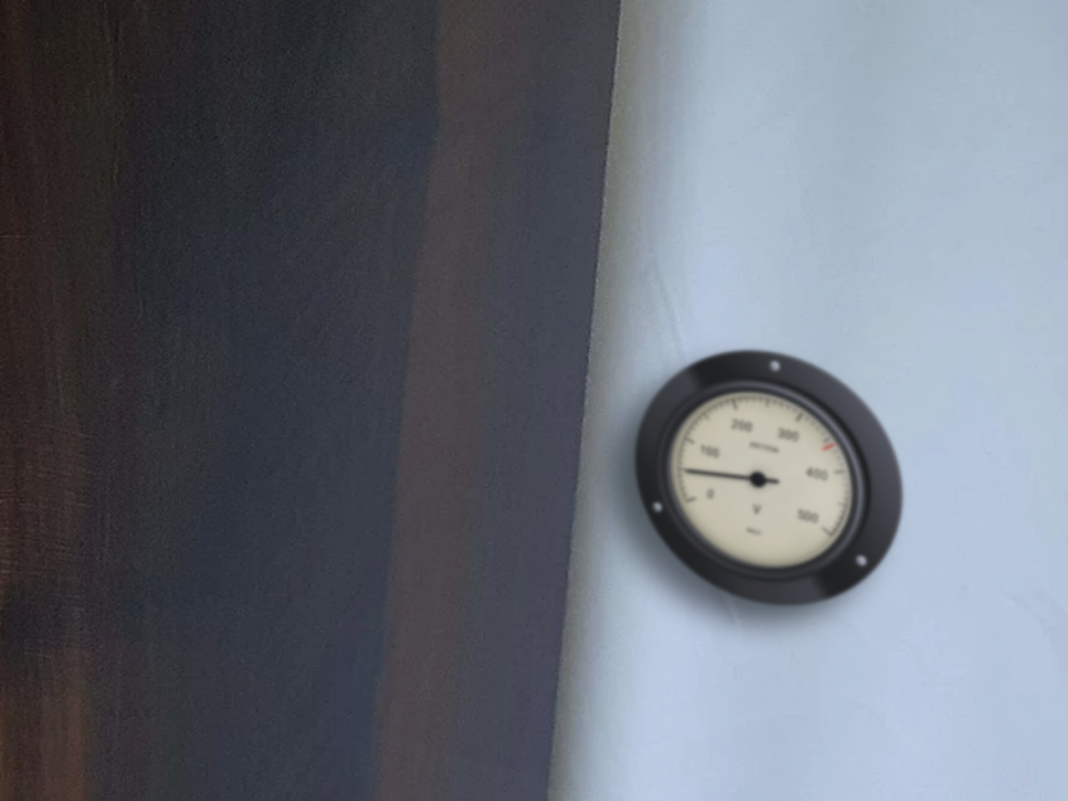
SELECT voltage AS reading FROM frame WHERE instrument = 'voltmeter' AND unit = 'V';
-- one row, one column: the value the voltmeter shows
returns 50 V
